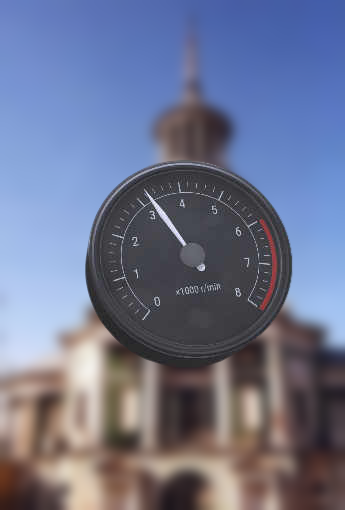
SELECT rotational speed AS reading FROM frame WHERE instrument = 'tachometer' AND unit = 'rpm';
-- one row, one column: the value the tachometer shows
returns 3200 rpm
